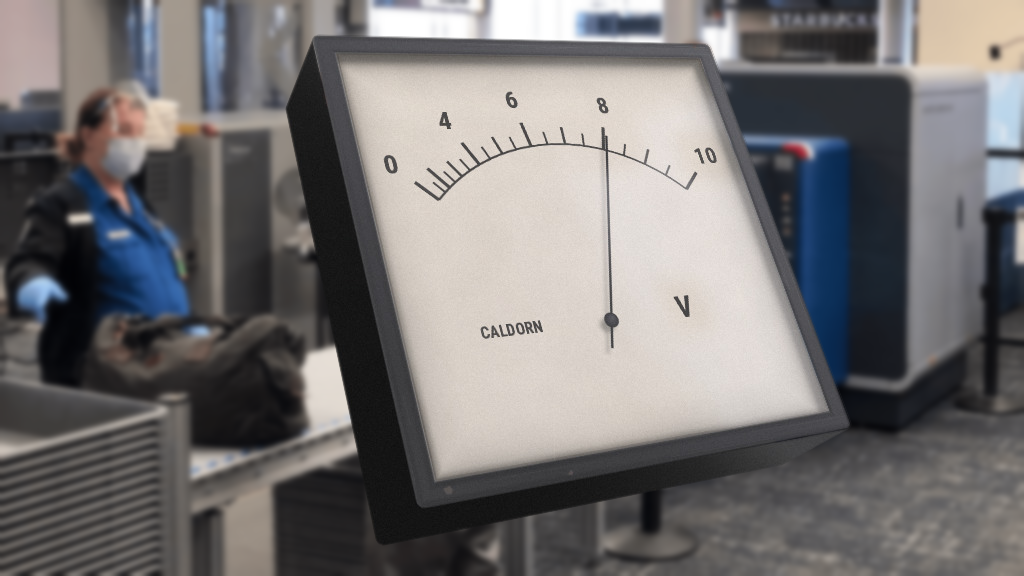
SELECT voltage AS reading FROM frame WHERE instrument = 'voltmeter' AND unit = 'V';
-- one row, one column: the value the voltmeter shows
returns 8 V
